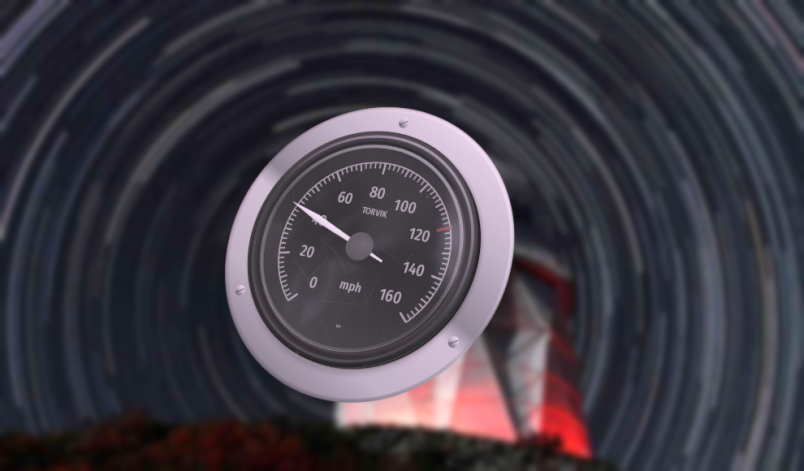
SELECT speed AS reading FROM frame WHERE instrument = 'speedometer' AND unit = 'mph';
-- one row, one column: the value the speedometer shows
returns 40 mph
